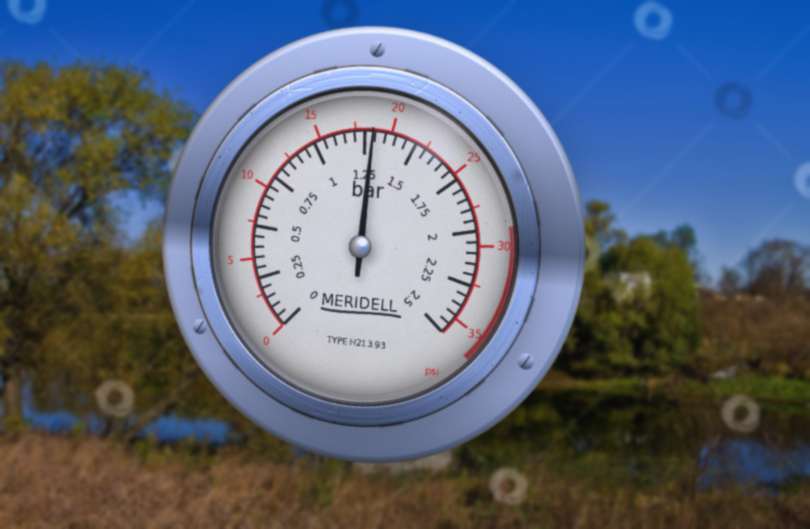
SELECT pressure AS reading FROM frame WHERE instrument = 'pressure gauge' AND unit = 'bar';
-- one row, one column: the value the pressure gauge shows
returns 1.3 bar
